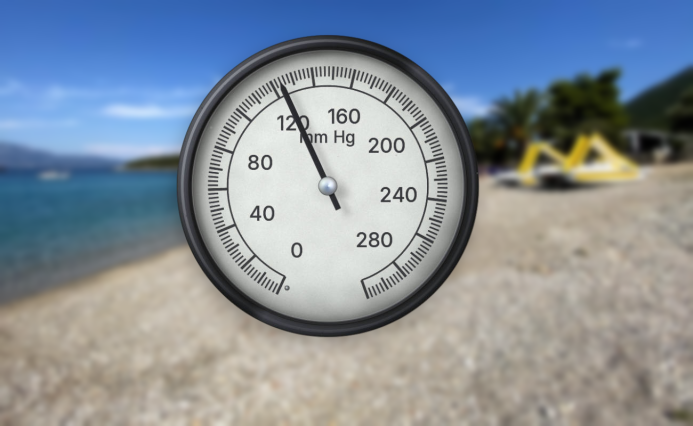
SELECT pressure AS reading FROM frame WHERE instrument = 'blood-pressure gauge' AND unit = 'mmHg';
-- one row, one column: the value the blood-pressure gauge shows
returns 124 mmHg
